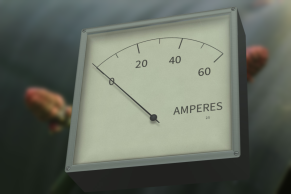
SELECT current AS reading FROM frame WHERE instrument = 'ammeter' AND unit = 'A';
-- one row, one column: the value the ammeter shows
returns 0 A
